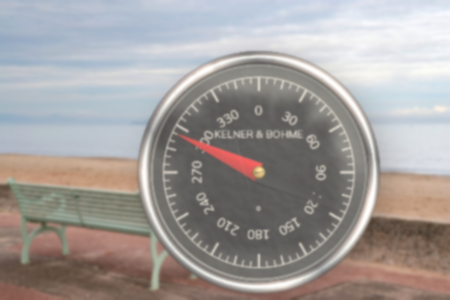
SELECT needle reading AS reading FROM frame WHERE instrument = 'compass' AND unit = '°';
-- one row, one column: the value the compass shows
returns 295 °
